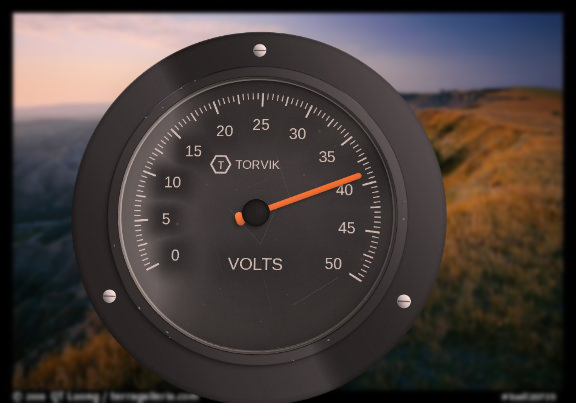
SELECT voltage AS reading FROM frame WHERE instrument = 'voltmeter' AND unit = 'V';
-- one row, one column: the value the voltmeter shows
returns 39 V
